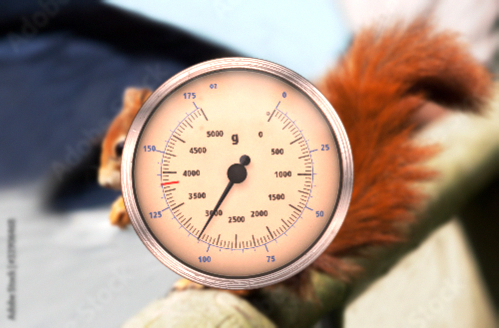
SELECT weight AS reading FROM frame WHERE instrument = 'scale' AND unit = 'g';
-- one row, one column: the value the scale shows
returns 3000 g
